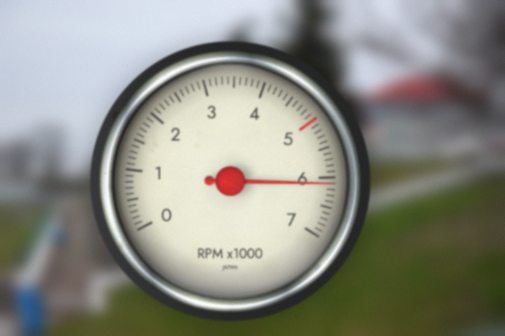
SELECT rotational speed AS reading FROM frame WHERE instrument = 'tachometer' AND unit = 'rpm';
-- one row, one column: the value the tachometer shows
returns 6100 rpm
